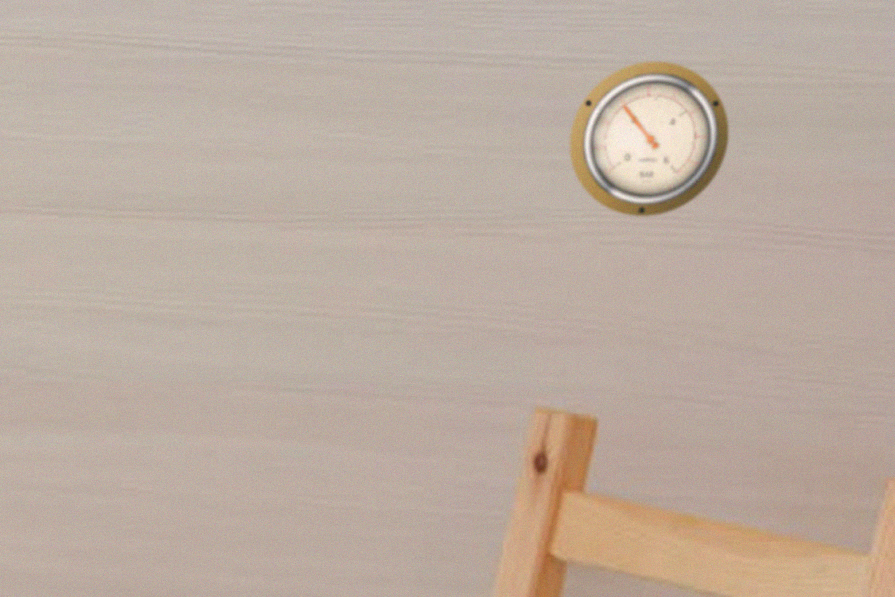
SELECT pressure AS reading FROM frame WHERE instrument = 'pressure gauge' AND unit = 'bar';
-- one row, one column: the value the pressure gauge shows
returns 2 bar
